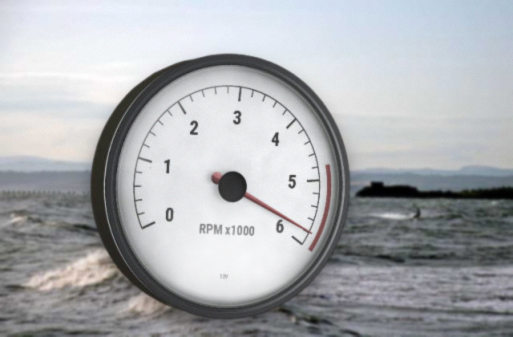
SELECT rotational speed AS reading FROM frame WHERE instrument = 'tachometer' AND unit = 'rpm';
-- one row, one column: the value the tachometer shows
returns 5800 rpm
